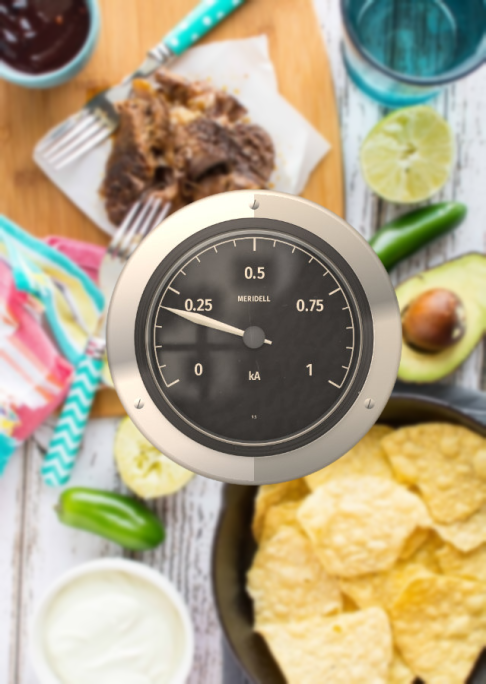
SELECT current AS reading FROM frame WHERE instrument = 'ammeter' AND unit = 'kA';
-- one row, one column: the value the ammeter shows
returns 0.2 kA
